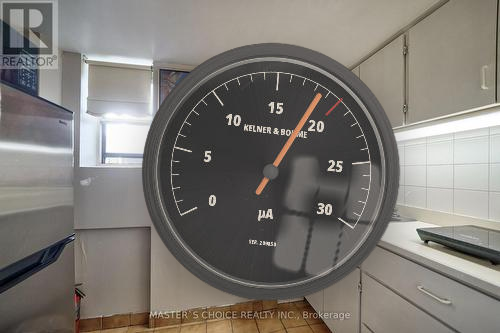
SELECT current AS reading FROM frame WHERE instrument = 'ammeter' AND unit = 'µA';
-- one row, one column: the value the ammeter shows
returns 18.5 µA
